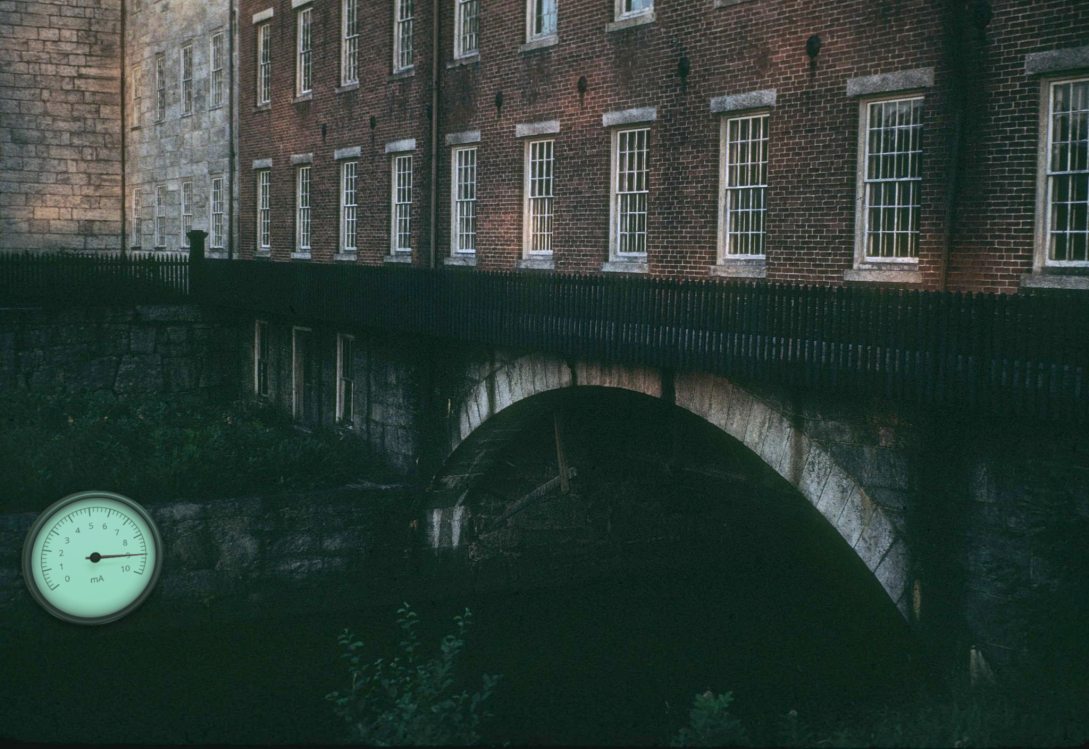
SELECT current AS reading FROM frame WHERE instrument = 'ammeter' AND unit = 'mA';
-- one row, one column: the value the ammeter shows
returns 9 mA
